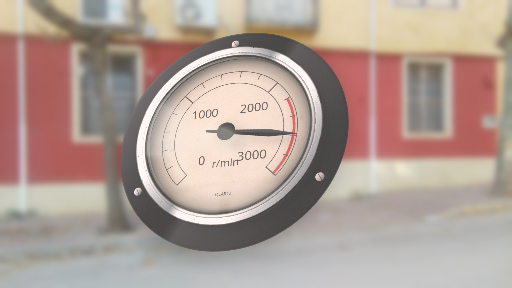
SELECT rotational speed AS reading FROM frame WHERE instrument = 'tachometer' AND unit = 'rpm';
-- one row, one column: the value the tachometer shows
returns 2600 rpm
